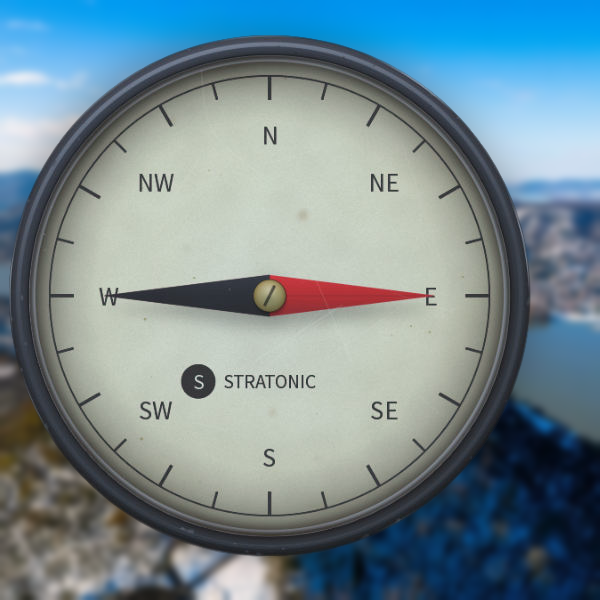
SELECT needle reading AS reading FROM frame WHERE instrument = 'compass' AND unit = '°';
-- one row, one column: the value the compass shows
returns 90 °
